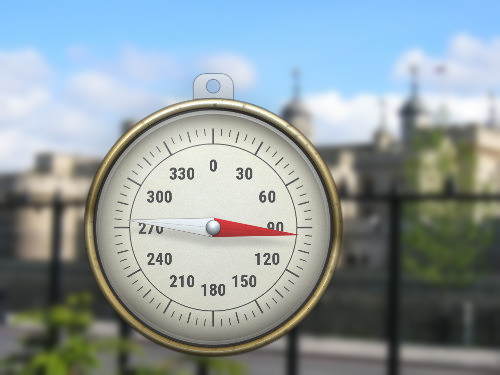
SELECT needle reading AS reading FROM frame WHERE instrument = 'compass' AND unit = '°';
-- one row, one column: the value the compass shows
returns 95 °
